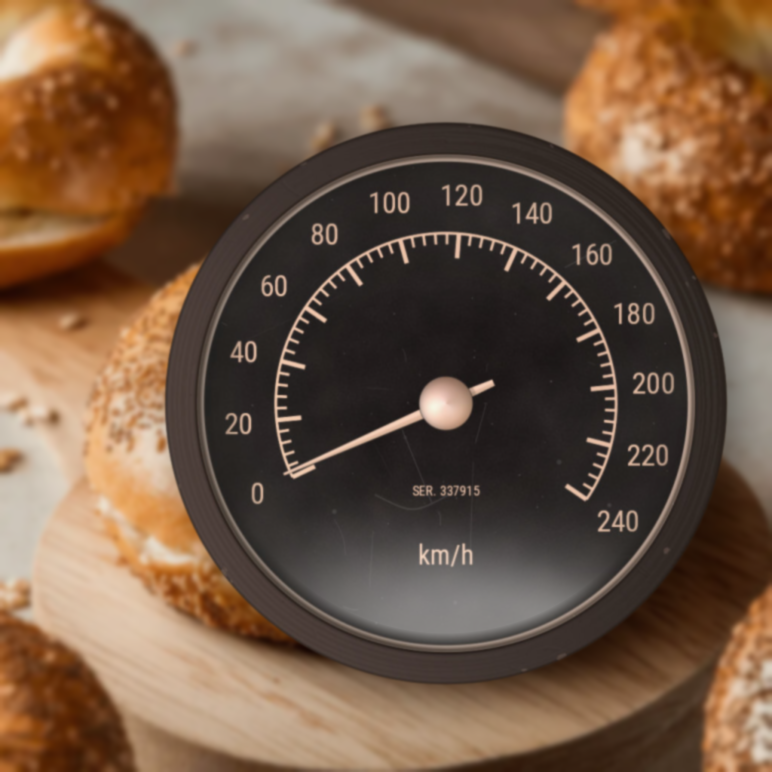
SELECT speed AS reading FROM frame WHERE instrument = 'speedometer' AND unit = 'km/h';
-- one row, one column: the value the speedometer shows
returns 2 km/h
